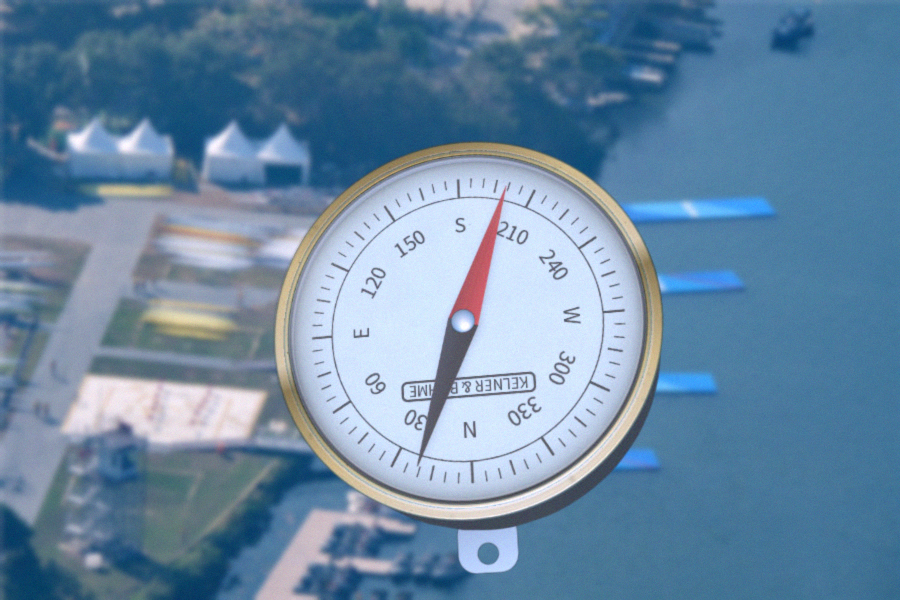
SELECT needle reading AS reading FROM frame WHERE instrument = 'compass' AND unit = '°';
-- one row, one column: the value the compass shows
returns 200 °
